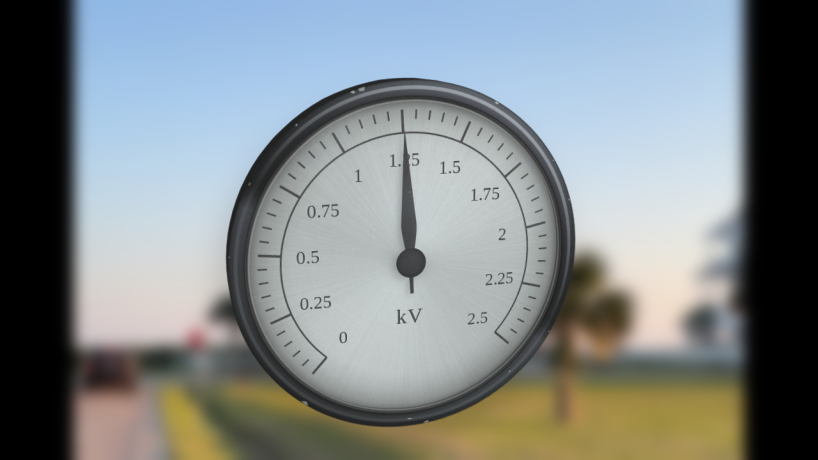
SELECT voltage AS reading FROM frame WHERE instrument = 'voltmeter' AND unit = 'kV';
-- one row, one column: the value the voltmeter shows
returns 1.25 kV
